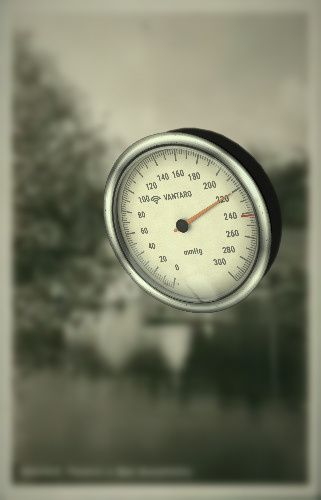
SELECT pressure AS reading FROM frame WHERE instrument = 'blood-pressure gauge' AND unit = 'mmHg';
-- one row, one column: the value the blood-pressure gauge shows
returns 220 mmHg
